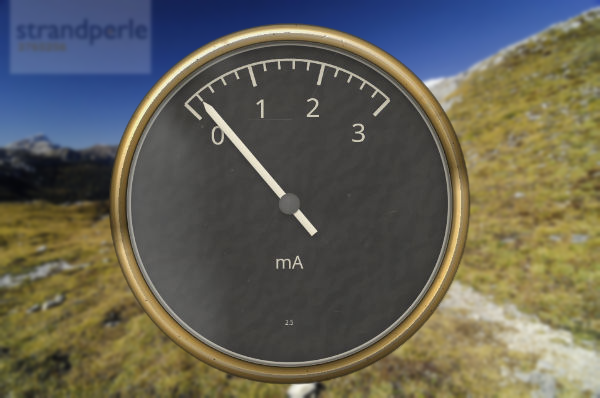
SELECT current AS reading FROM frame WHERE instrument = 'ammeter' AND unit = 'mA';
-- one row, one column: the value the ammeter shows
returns 0.2 mA
